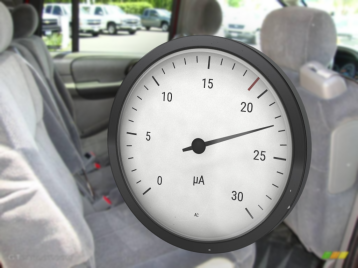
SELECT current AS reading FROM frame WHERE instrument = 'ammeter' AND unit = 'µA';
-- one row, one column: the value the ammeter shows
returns 22.5 µA
